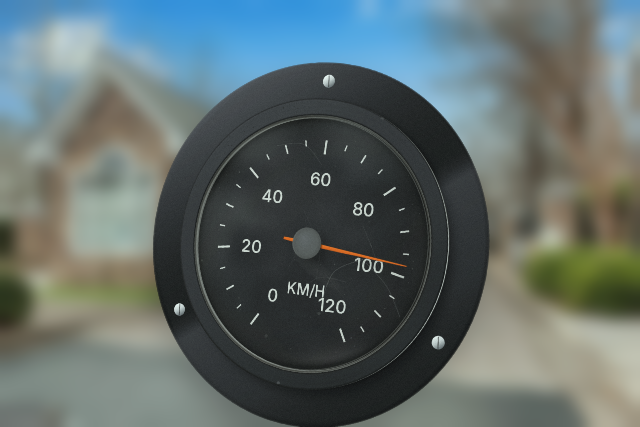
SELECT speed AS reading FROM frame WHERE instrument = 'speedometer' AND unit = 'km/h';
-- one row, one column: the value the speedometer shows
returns 97.5 km/h
